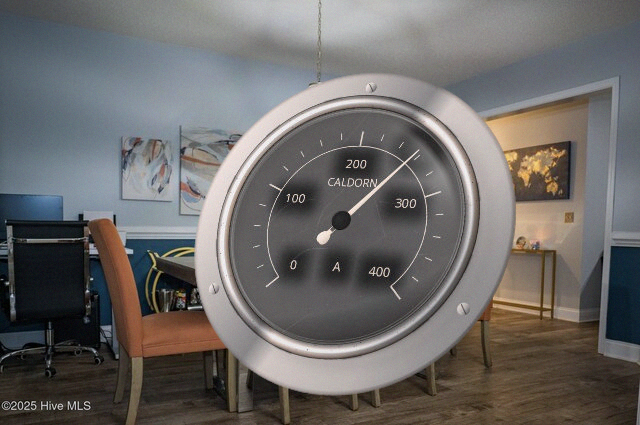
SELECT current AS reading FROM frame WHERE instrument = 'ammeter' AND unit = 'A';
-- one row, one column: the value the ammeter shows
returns 260 A
